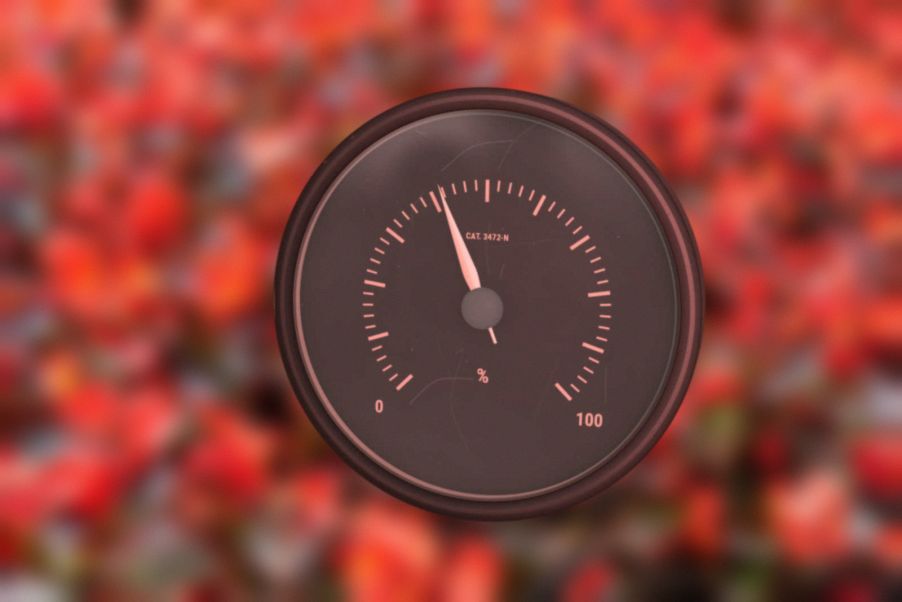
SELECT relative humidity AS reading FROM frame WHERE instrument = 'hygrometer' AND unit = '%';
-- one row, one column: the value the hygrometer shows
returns 42 %
